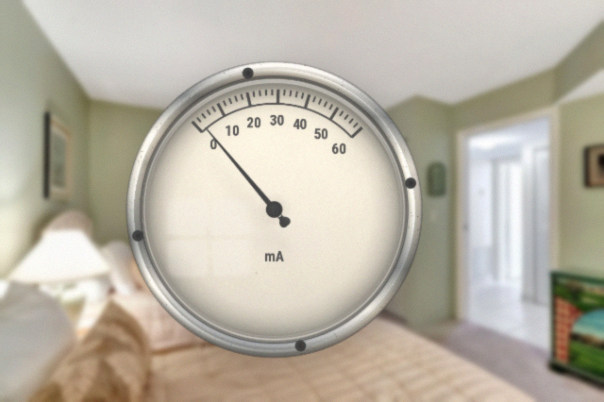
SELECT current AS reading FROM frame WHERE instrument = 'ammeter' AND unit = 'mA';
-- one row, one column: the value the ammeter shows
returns 2 mA
